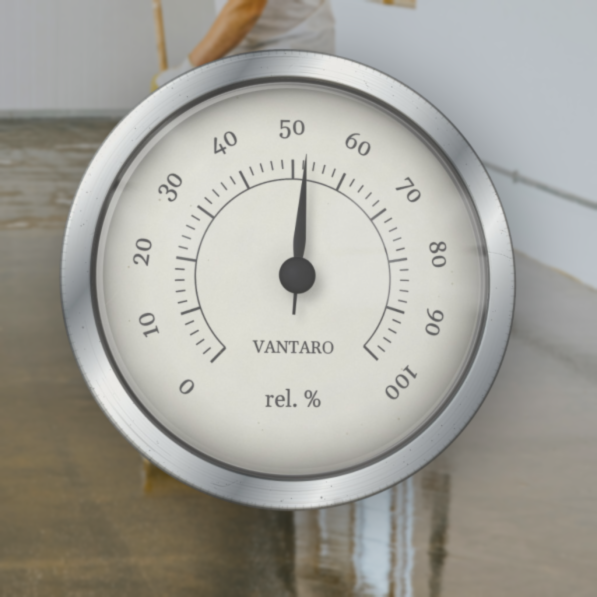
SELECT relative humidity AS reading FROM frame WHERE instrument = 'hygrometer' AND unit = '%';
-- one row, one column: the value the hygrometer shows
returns 52 %
